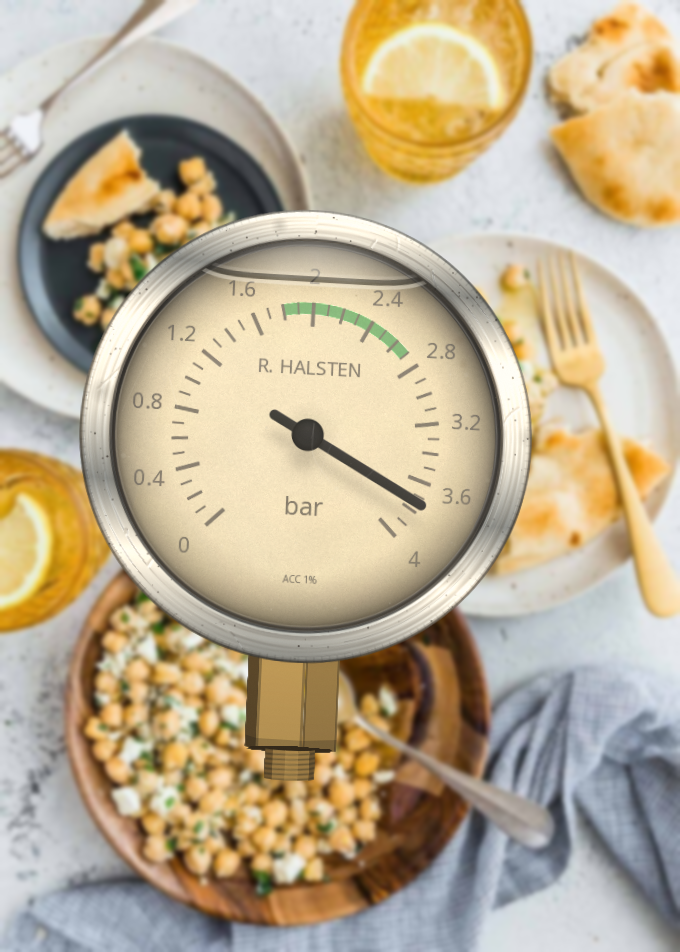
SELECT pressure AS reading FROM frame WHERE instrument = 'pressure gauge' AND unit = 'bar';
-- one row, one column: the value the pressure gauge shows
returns 3.75 bar
